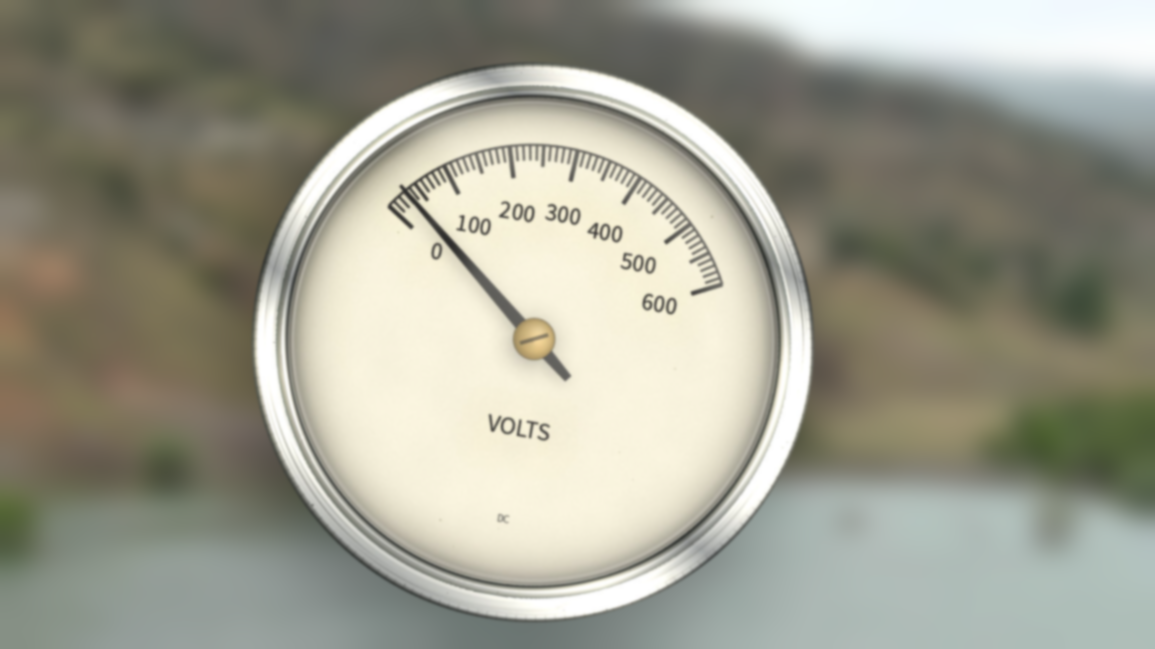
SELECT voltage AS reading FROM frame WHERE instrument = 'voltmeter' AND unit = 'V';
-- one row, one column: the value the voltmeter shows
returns 30 V
